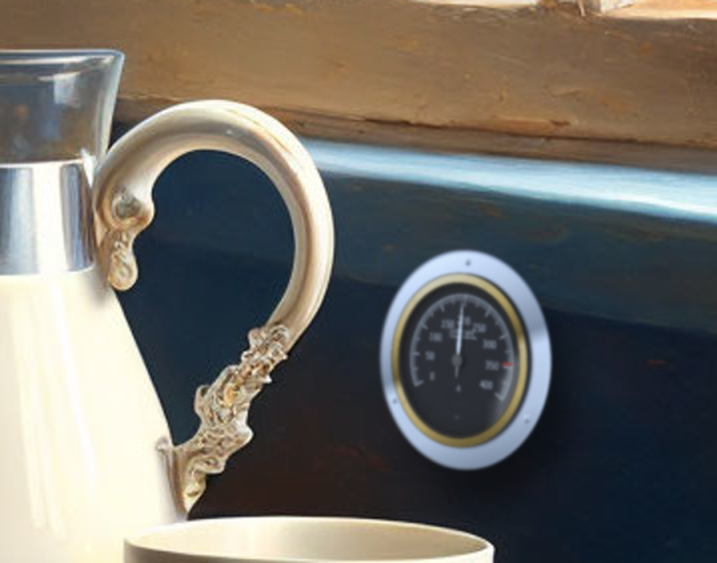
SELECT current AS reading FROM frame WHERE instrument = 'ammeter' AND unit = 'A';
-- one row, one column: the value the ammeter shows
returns 200 A
